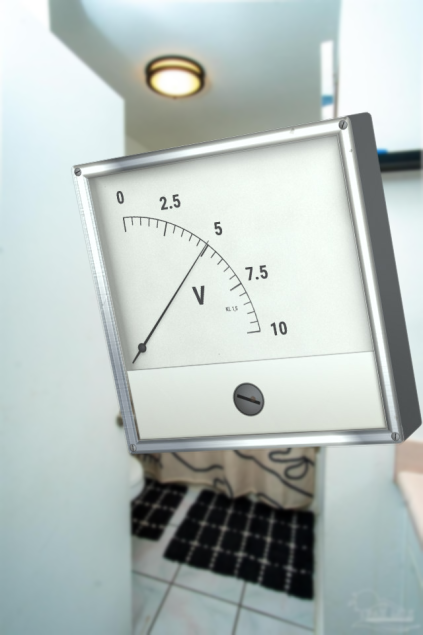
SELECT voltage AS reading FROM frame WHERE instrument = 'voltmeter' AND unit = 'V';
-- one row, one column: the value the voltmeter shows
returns 5 V
